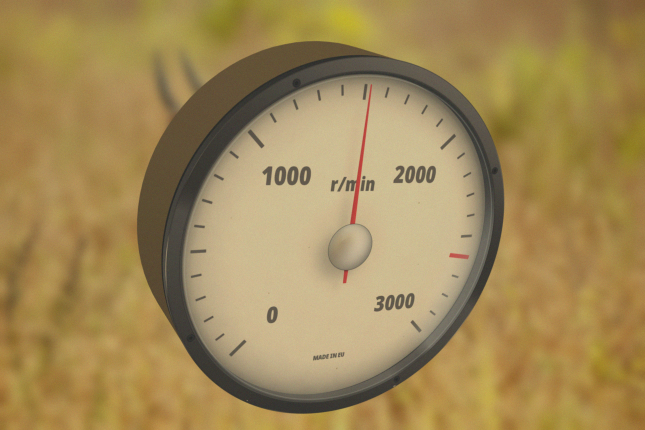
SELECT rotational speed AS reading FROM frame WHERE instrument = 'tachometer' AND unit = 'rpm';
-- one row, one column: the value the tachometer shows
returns 1500 rpm
